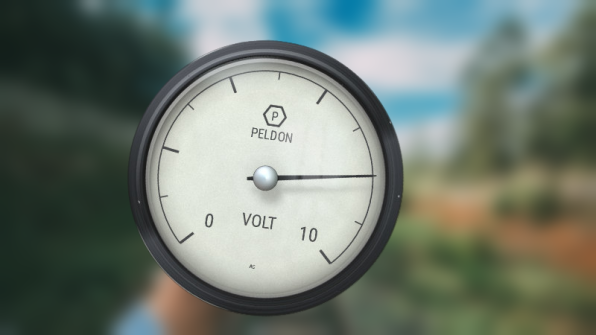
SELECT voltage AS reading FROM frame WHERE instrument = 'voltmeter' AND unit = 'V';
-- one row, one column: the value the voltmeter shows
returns 8 V
